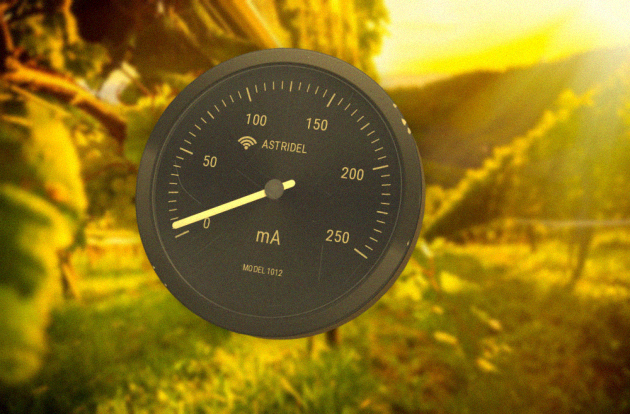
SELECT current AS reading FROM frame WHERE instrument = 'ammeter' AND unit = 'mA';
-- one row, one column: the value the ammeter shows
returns 5 mA
